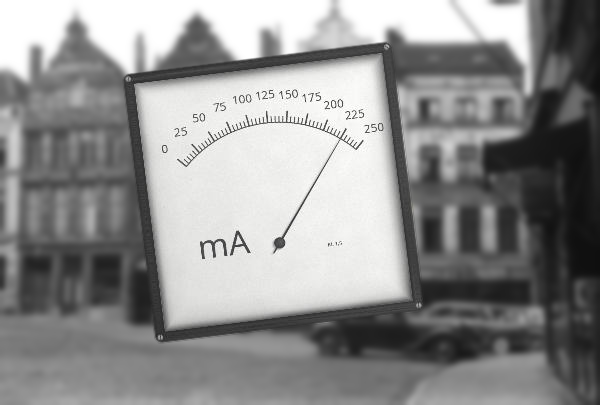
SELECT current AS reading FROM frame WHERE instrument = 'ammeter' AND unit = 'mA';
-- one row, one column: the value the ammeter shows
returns 225 mA
